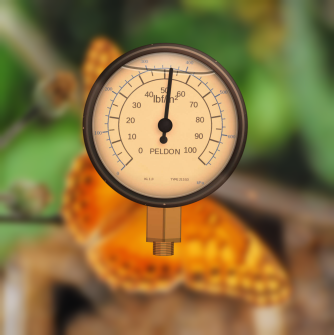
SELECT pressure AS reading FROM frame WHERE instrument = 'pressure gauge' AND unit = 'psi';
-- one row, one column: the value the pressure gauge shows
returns 52.5 psi
